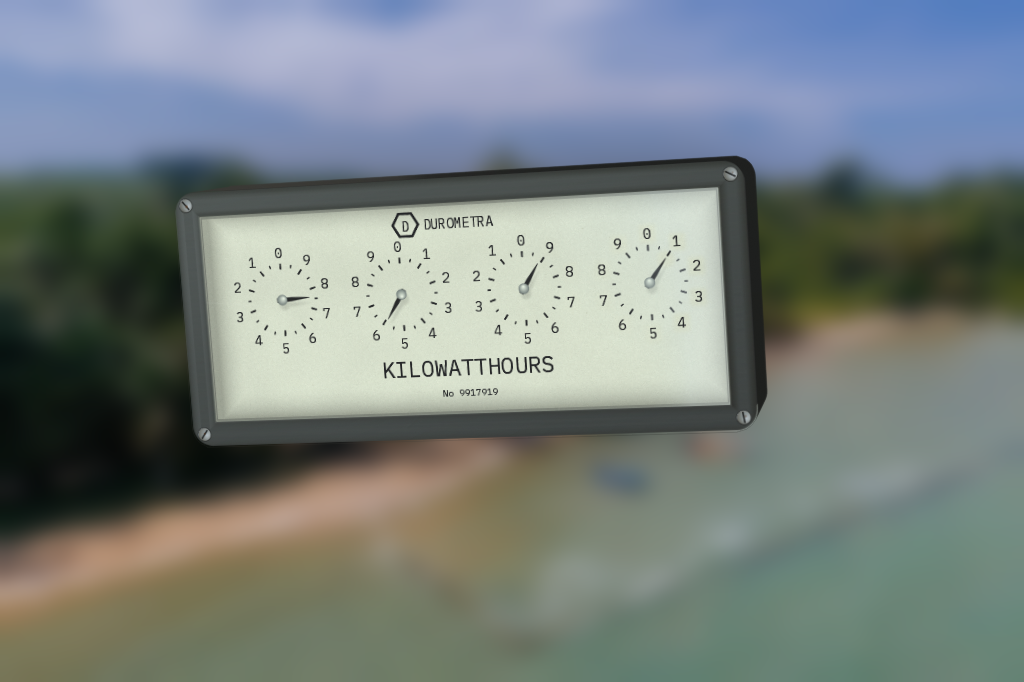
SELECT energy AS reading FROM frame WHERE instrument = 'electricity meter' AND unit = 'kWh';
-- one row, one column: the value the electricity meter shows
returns 7591 kWh
